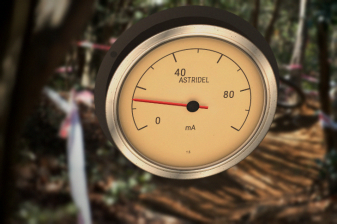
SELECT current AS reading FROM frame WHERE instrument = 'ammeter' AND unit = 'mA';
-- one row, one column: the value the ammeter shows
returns 15 mA
